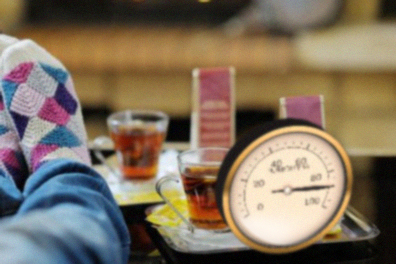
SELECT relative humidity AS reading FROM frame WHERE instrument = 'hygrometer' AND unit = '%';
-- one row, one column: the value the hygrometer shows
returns 88 %
